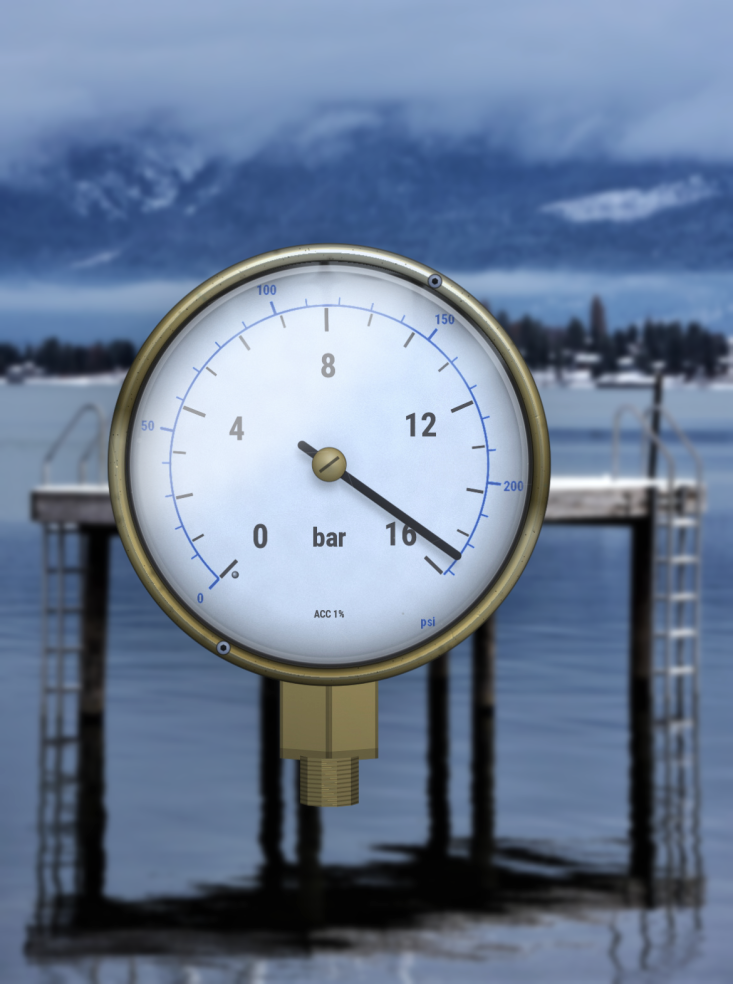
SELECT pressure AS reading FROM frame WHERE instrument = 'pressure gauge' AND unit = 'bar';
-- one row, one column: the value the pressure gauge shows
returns 15.5 bar
